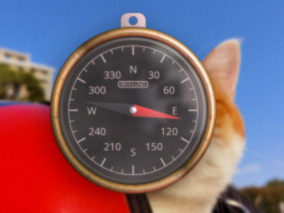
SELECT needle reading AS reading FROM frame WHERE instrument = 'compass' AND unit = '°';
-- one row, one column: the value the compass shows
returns 100 °
